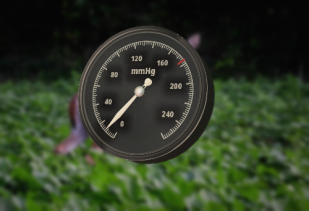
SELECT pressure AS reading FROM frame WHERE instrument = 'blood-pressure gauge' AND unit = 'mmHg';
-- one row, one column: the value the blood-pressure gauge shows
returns 10 mmHg
